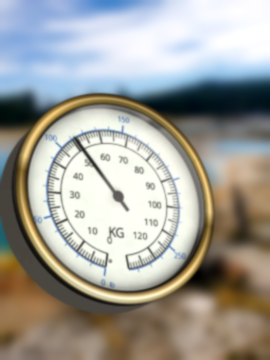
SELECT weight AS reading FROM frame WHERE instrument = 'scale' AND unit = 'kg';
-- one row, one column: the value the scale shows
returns 50 kg
